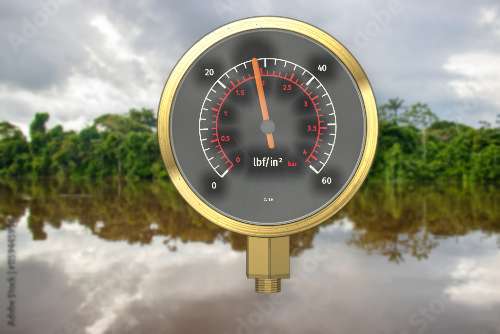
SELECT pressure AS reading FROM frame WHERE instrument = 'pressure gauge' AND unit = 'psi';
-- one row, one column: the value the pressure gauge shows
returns 28 psi
